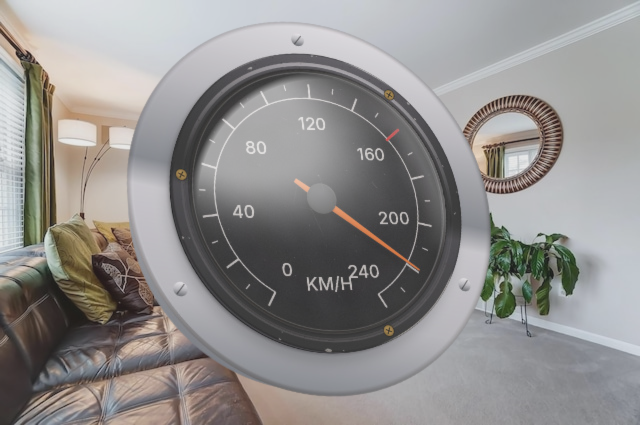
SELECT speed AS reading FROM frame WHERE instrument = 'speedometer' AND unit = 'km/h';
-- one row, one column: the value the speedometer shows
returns 220 km/h
